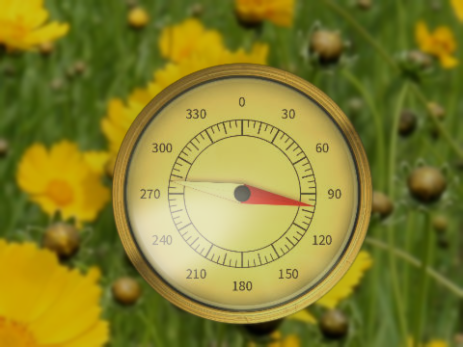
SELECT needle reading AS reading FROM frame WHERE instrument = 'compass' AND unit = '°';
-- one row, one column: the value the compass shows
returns 100 °
